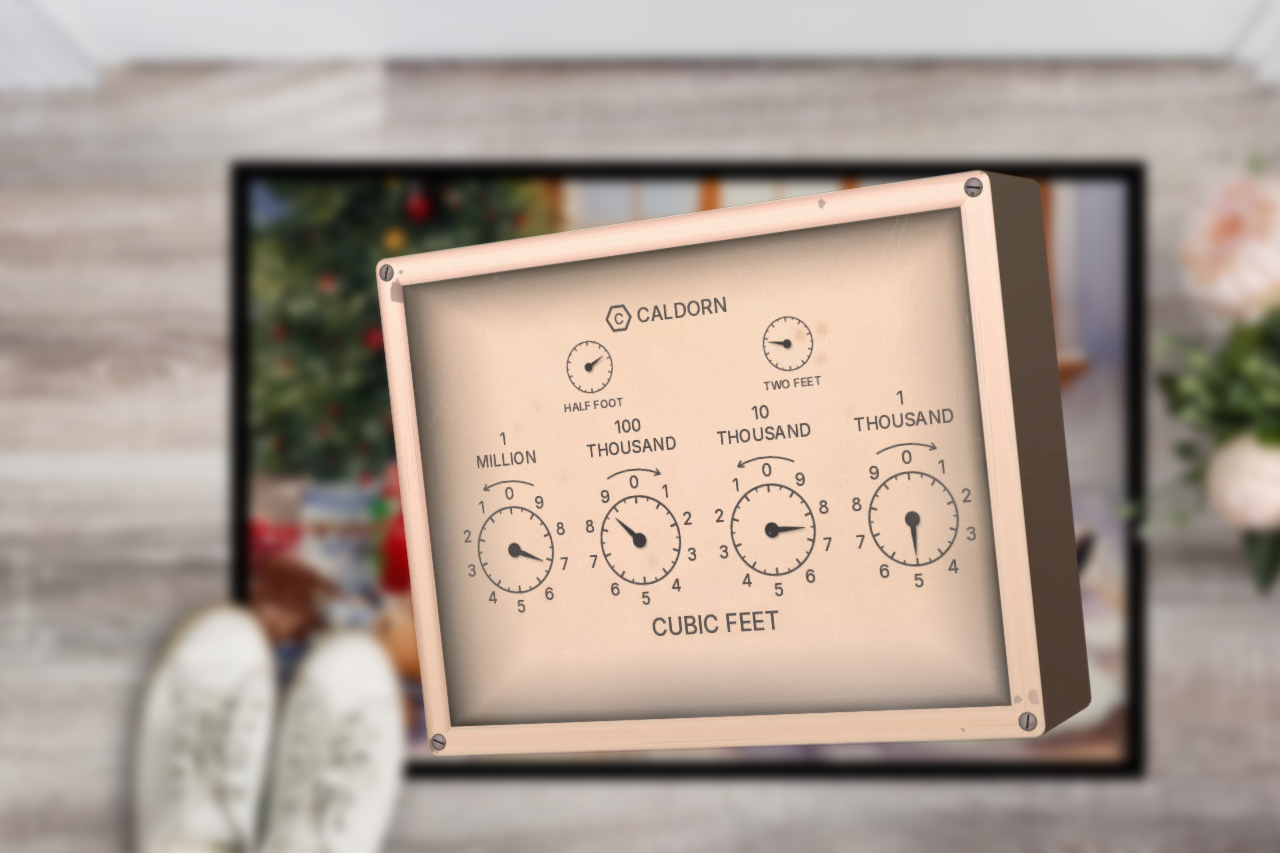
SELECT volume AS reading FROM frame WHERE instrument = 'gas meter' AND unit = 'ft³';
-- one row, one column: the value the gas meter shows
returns 687500 ft³
